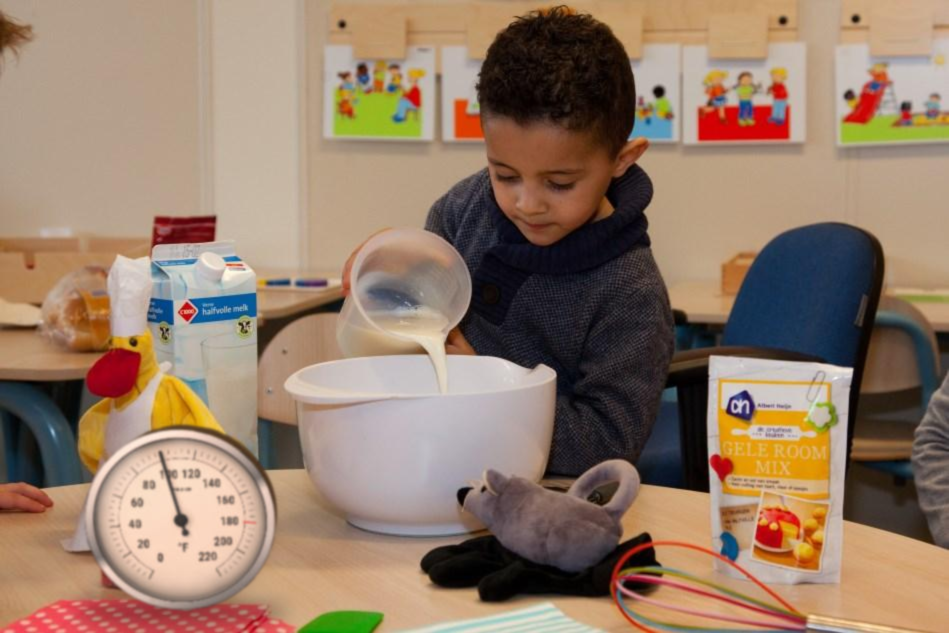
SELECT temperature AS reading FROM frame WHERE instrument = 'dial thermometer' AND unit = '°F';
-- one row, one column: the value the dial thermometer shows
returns 100 °F
